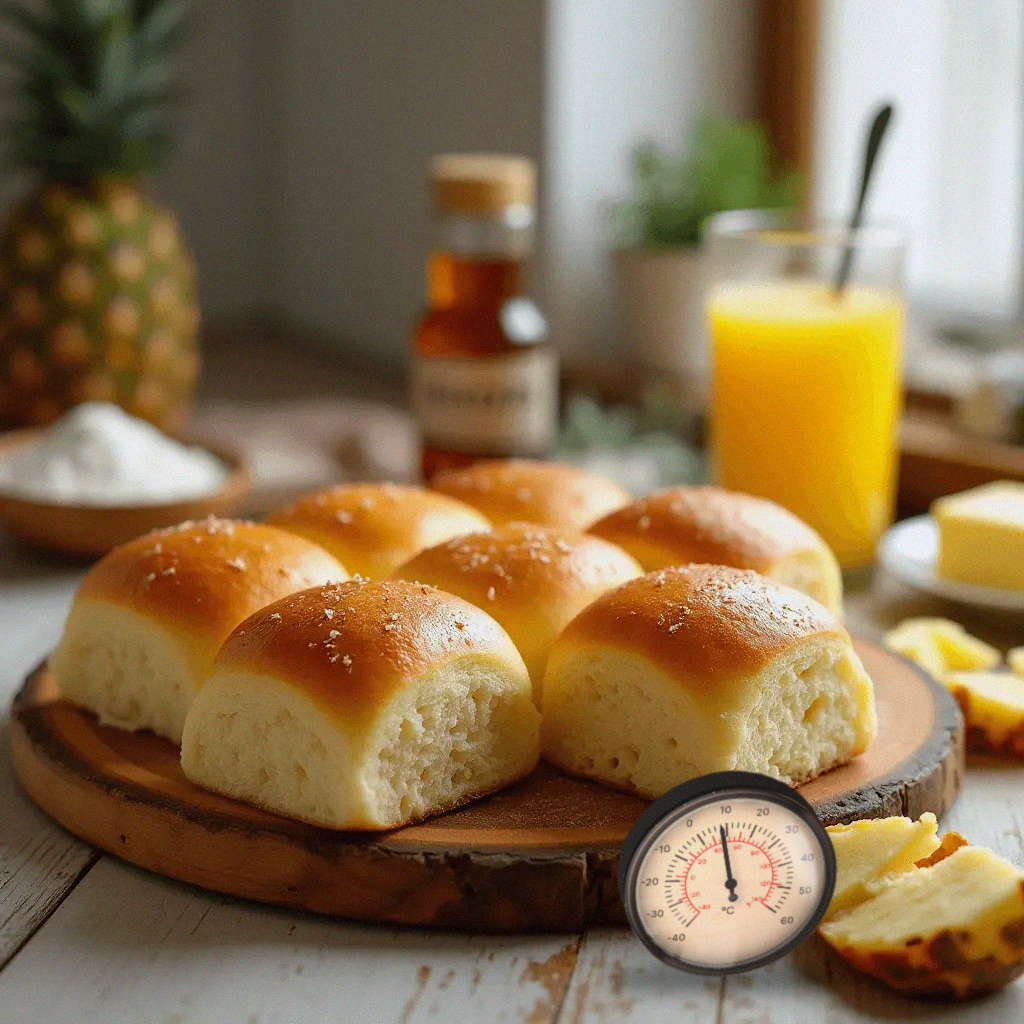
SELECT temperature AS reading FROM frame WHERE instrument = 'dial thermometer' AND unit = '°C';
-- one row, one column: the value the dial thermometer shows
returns 8 °C
